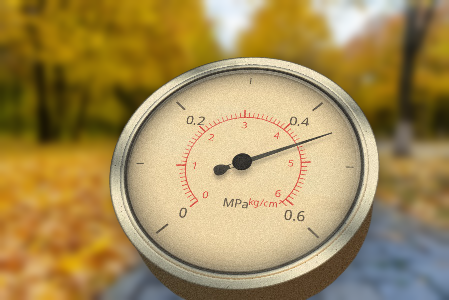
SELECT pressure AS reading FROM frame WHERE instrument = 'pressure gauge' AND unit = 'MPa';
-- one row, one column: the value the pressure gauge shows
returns 0.45 MPa
